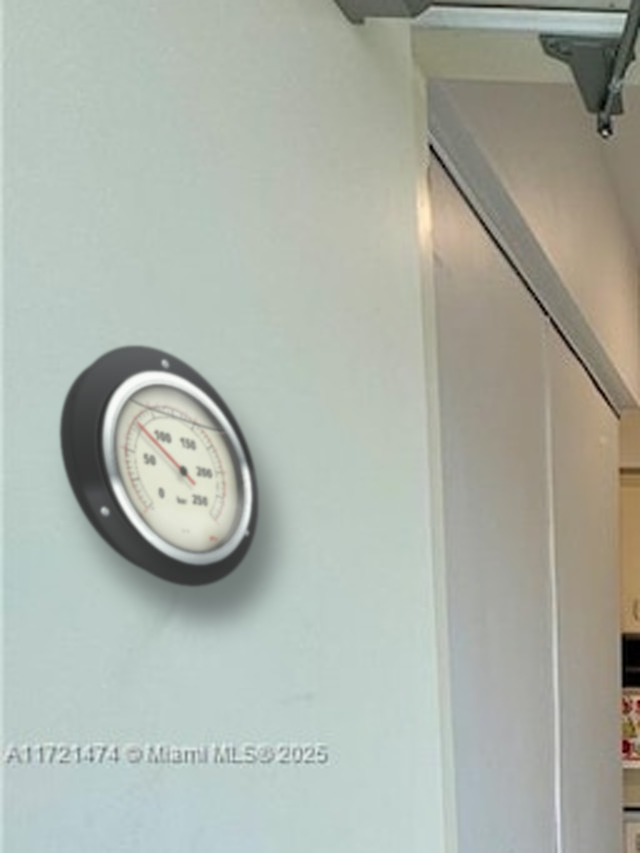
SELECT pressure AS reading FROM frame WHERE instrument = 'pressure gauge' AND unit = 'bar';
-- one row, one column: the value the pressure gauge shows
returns 75 bar
